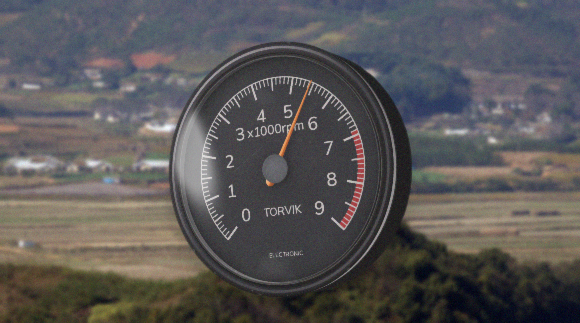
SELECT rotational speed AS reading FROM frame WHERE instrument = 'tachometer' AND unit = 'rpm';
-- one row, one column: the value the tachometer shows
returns 5500 rpm
